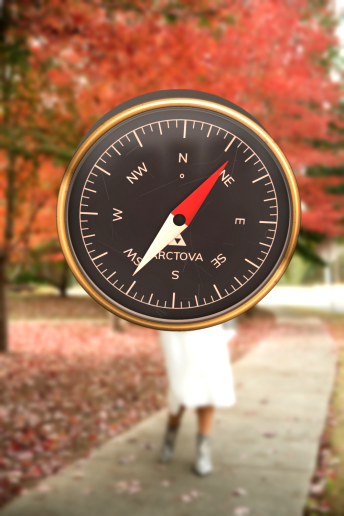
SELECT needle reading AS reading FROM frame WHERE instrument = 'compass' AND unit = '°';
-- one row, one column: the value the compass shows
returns 35 °
